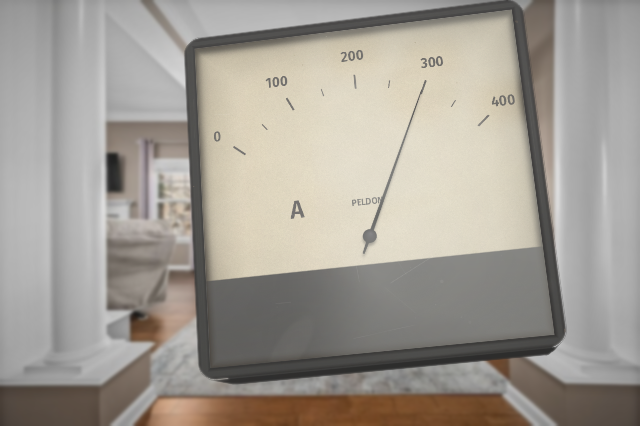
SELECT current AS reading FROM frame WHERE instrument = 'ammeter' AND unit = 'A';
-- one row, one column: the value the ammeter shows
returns 300 A
